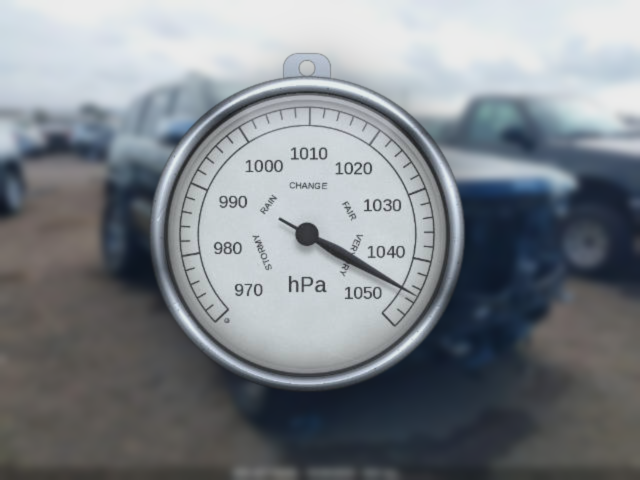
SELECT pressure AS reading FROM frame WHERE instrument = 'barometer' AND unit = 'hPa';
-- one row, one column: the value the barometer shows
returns 1045 hPa
